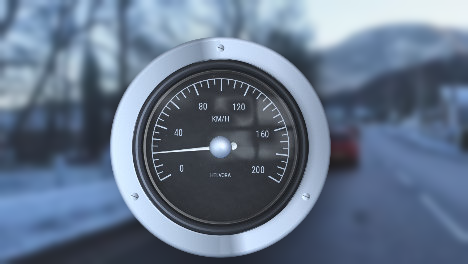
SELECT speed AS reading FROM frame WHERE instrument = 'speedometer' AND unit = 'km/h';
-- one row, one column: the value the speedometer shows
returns 20 km/h
